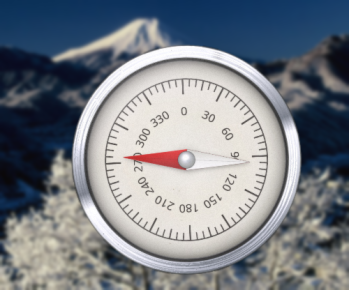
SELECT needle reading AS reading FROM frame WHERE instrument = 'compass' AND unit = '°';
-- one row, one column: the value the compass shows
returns 275 °
